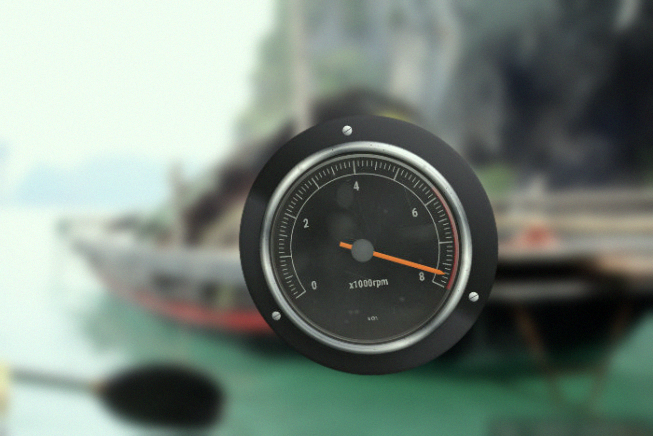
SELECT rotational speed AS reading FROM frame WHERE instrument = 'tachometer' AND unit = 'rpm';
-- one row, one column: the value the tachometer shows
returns 7700 rpm
